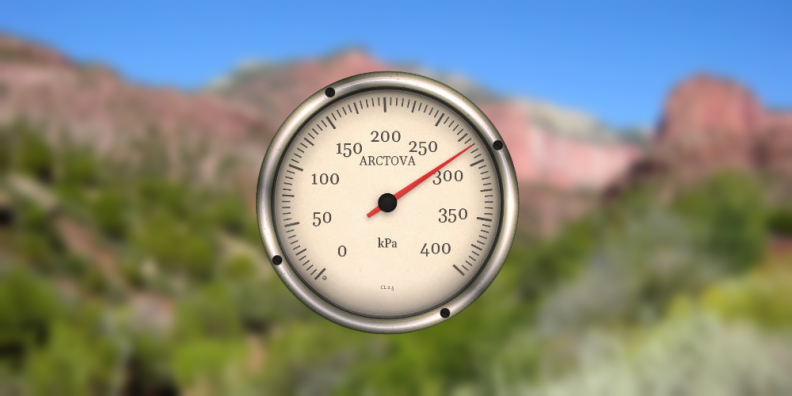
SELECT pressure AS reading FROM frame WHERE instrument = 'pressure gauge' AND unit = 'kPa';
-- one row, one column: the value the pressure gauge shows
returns 285 kPa
